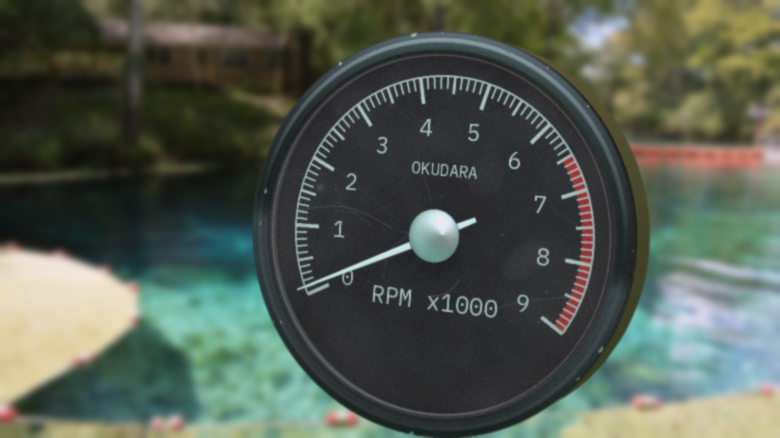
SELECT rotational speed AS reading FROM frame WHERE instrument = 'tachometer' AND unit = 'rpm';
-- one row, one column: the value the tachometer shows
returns 100 rpm
